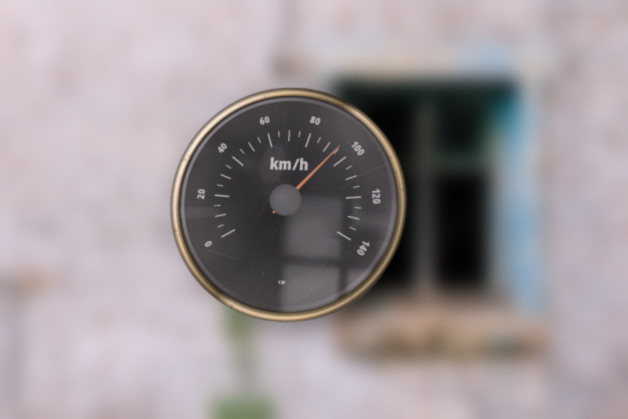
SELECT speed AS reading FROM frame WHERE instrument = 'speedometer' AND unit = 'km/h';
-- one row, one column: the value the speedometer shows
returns 95 km/h
